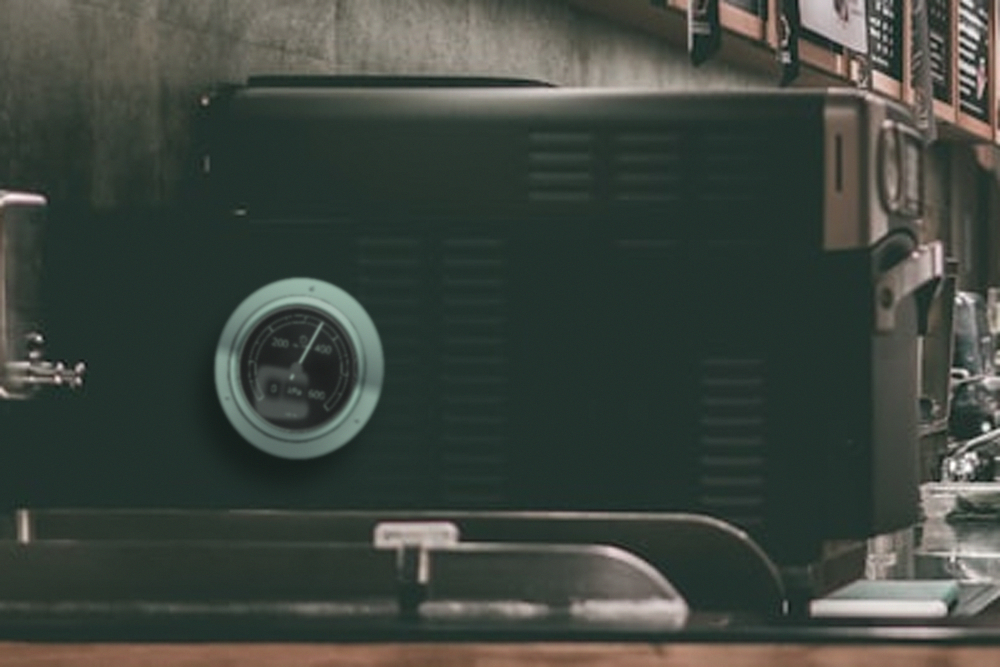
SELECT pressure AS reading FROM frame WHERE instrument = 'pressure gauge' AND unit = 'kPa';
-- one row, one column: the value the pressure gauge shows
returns 350 kPa
